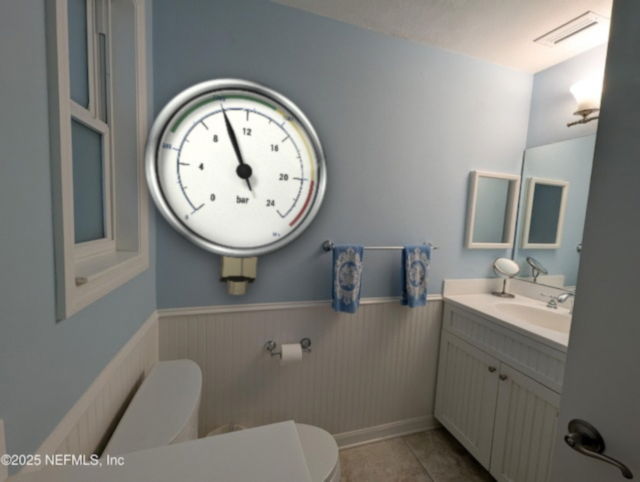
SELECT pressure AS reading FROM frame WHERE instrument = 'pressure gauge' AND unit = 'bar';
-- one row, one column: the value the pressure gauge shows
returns 10 bar
